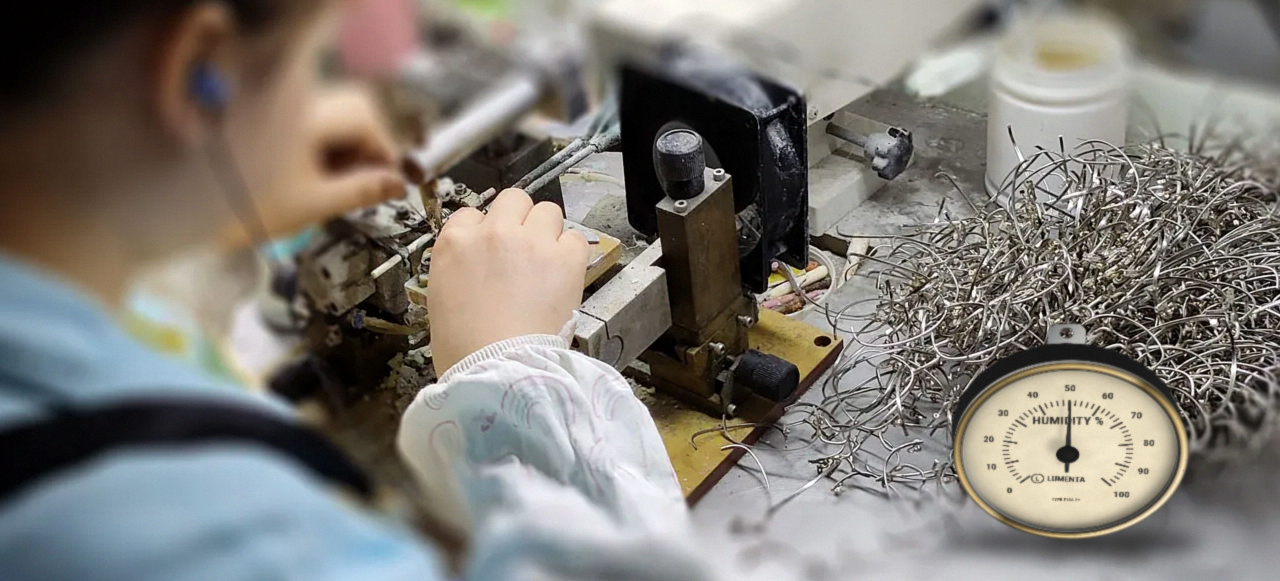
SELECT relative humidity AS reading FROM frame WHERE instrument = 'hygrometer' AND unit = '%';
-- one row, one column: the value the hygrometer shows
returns 50 %
